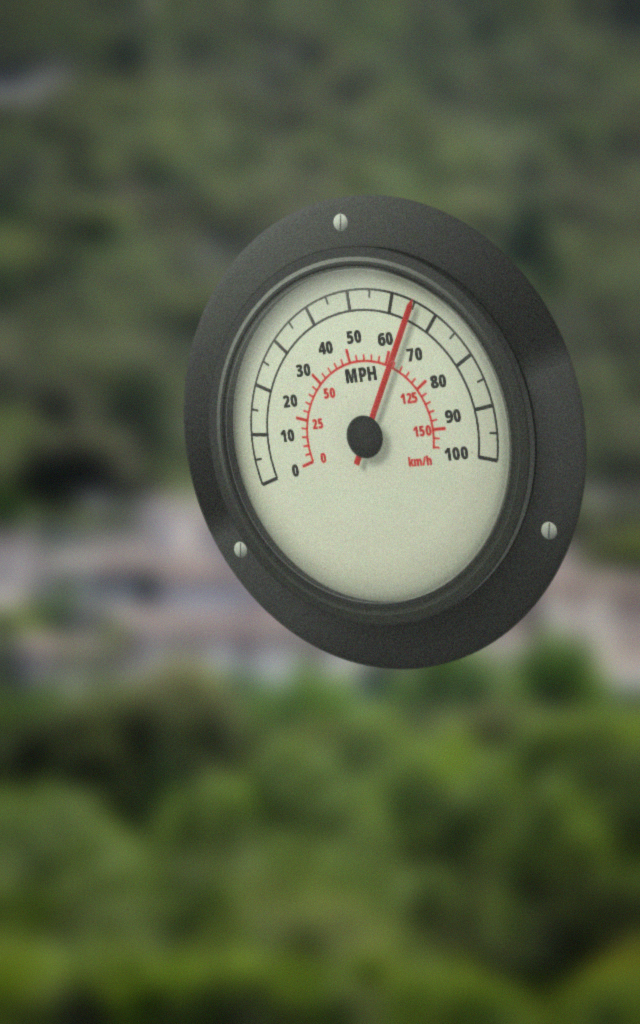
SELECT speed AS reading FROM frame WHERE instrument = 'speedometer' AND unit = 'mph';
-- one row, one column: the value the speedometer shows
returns 65 mph
